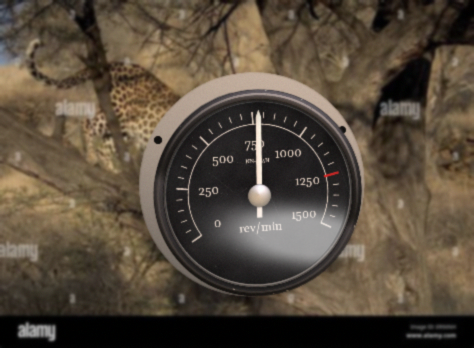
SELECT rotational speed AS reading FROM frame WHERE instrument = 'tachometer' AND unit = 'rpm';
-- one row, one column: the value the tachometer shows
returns 775 rpm
